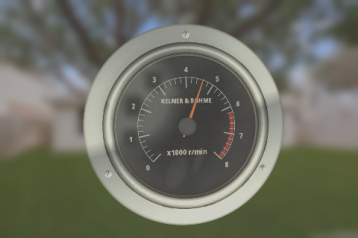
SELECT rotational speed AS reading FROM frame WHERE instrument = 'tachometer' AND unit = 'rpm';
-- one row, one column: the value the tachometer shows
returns 4600 rpm
